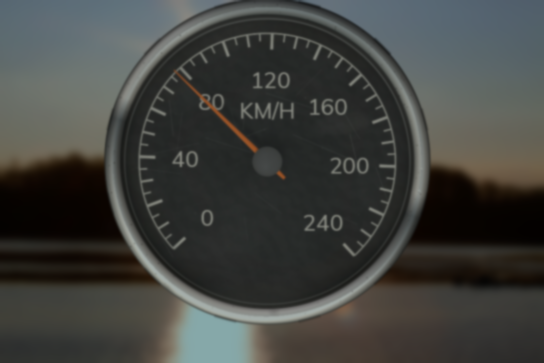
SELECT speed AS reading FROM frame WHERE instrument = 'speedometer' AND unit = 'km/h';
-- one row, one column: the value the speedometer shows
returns 77.5 km/h
